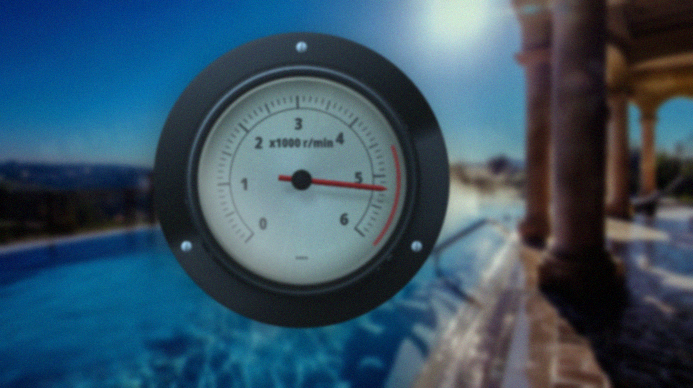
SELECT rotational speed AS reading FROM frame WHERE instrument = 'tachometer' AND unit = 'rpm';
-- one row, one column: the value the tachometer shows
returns 5200 rpm
